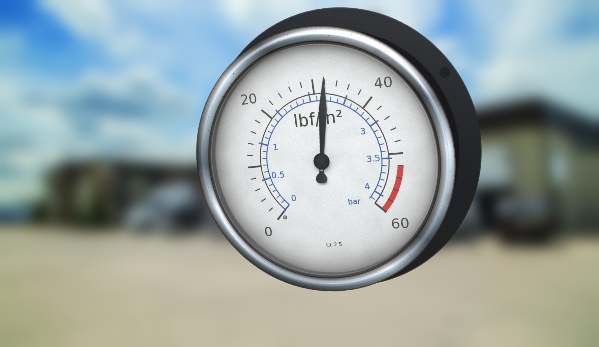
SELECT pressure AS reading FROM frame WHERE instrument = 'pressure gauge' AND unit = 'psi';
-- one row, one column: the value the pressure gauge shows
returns 32 psi
